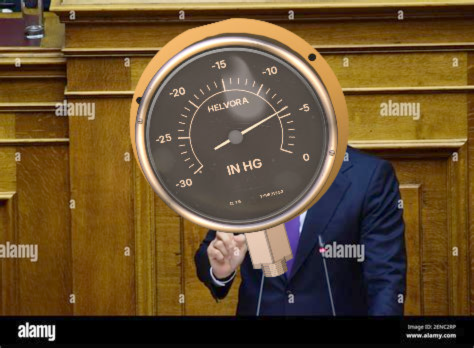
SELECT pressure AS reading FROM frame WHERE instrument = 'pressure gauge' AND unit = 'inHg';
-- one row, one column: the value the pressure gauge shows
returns -6 inHg
